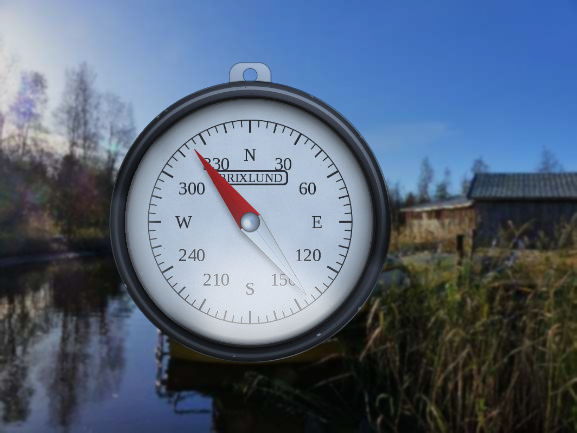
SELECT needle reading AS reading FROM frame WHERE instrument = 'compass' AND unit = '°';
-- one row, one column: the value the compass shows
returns 322.5 °
